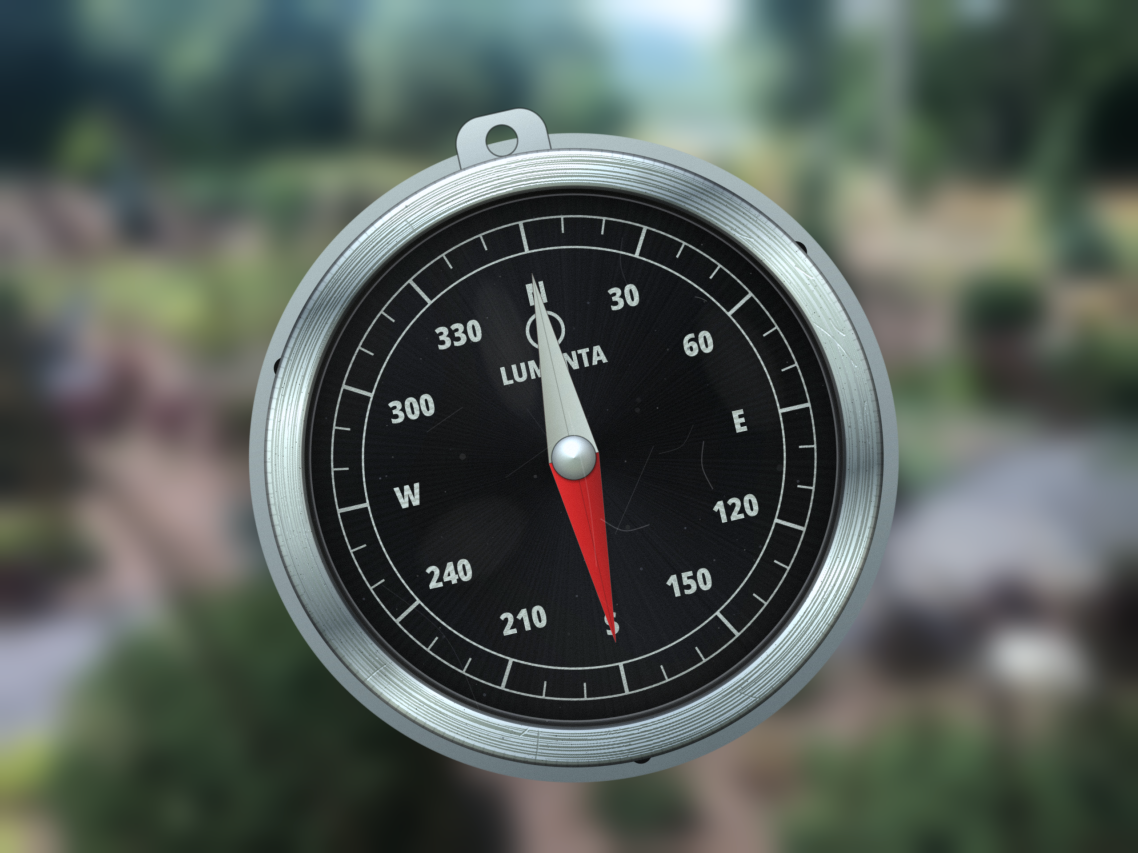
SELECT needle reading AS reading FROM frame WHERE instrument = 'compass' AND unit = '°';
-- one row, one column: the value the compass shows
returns 180 °
